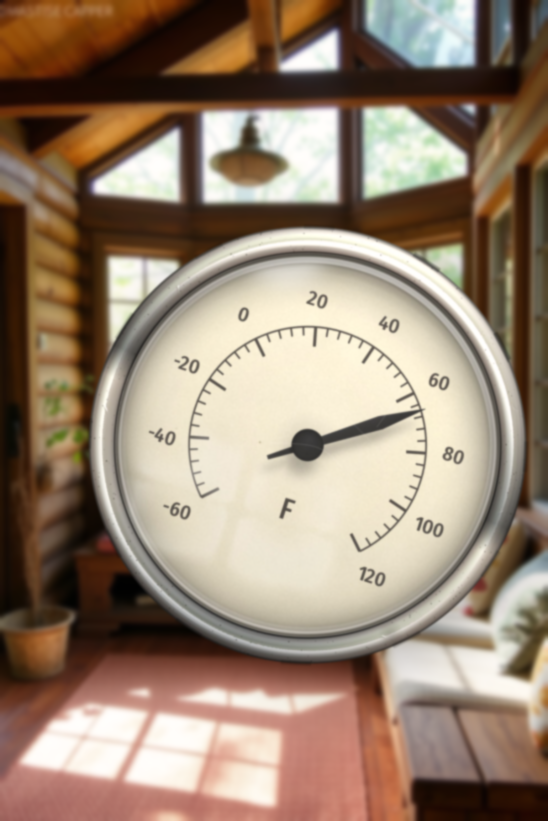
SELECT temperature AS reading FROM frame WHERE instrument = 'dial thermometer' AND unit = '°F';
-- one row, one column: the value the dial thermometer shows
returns 66 °F
